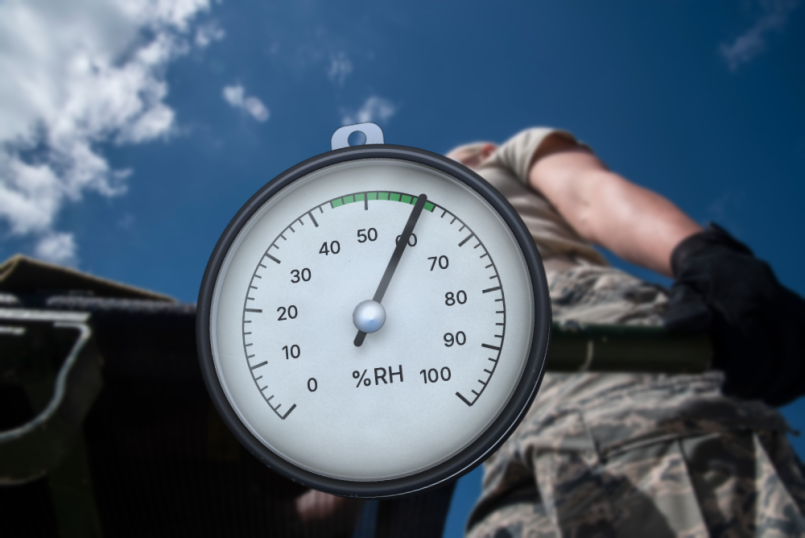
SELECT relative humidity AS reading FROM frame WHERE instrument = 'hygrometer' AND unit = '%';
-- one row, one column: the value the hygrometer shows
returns 60 %
